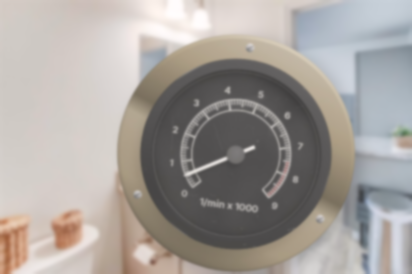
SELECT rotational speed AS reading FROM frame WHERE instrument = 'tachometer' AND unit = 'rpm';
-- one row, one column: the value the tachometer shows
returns 500 rpm
